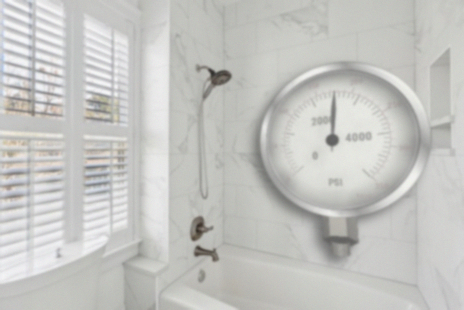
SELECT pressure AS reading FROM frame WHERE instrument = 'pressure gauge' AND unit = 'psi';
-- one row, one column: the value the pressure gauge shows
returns 2500 psi
